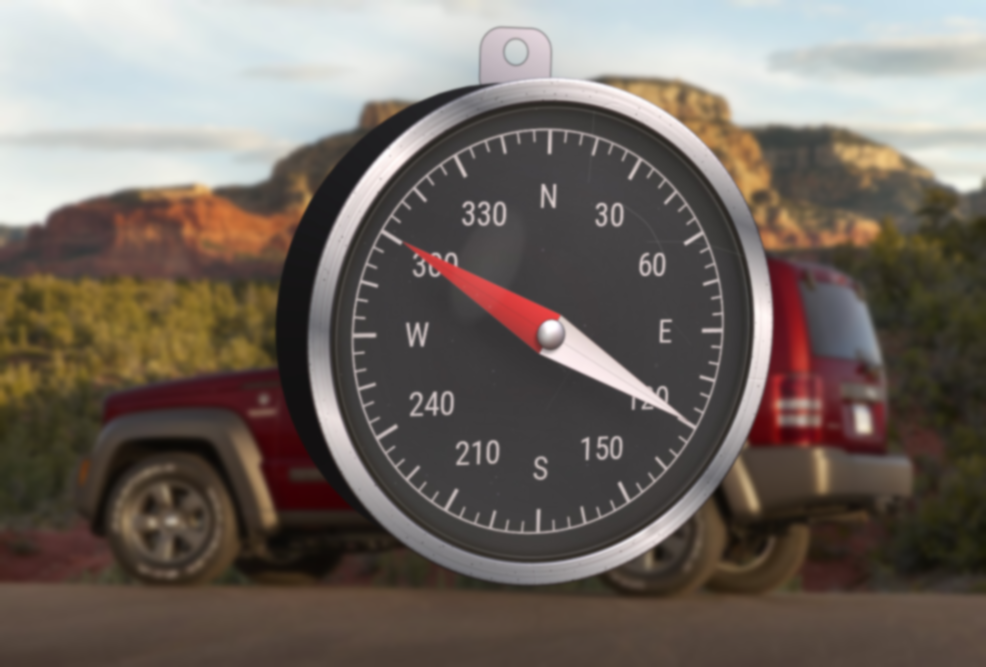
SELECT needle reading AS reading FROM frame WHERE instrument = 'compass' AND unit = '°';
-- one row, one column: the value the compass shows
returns 300 °
